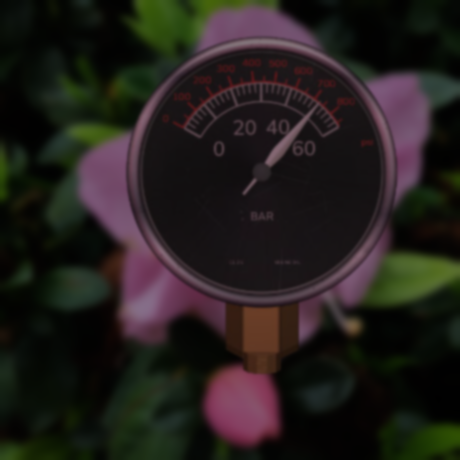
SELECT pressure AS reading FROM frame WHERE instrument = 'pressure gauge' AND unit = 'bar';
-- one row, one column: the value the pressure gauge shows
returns 50 bar
